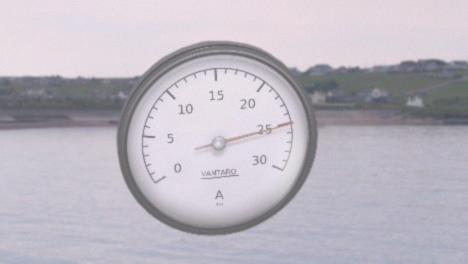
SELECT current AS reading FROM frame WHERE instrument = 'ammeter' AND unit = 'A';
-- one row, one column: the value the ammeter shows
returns 25 A
